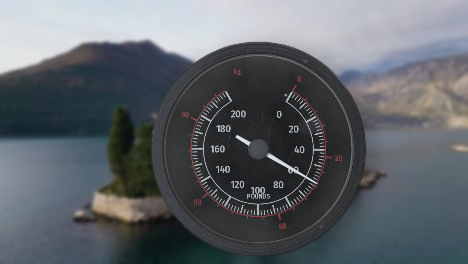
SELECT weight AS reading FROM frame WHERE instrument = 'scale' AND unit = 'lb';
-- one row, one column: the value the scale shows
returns 60 lb
